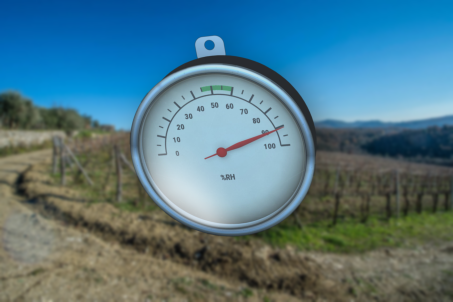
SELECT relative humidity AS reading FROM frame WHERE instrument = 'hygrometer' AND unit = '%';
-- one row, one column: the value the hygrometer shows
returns 90 %
